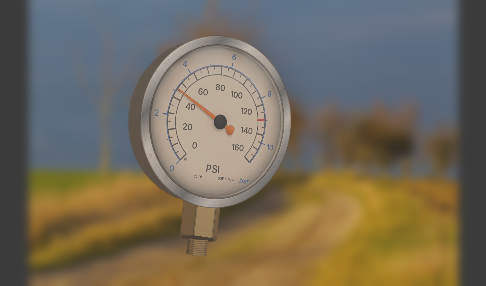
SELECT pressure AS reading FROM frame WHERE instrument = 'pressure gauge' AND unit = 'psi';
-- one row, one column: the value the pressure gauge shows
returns 45 psi
